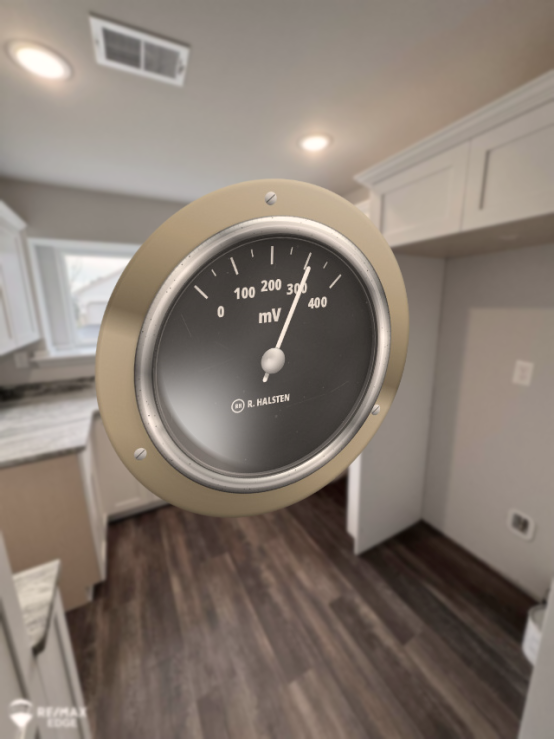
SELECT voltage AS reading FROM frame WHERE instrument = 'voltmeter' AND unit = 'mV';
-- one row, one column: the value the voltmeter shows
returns 300 mV
